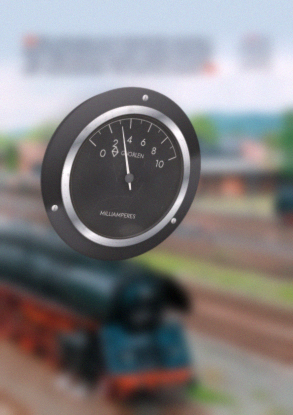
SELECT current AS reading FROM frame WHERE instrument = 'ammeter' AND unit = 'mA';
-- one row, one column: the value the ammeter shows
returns 3 mA
